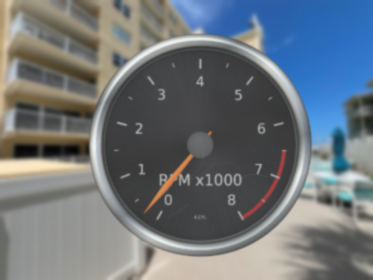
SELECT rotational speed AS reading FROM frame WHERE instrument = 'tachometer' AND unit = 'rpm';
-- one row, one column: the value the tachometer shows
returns 250 rpm
